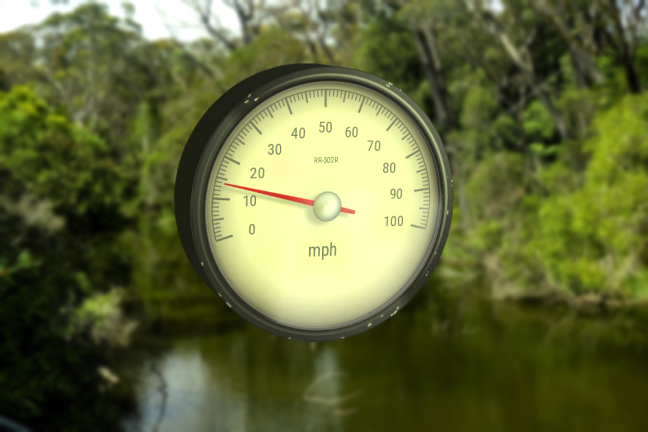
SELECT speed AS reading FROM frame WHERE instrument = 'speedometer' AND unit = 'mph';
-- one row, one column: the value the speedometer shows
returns 14 mph
